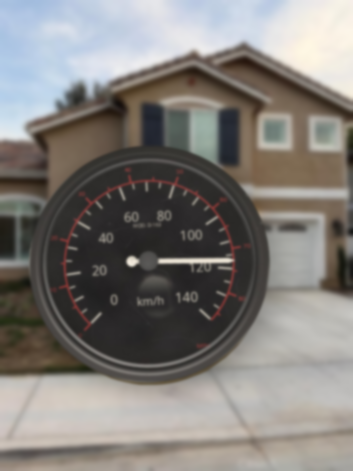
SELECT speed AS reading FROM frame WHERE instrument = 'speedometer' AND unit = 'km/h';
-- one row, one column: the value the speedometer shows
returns 117.5 km/h
